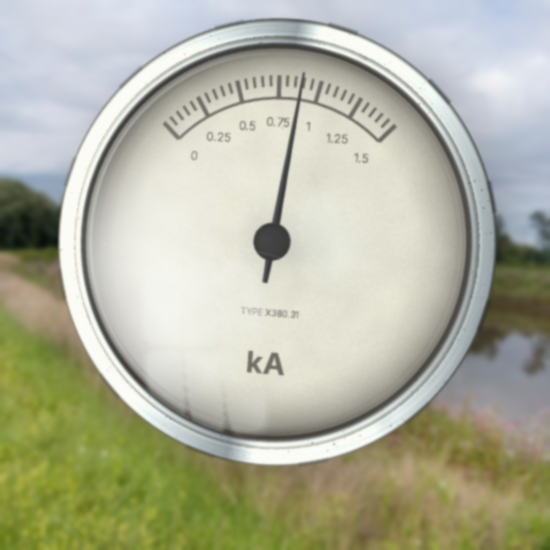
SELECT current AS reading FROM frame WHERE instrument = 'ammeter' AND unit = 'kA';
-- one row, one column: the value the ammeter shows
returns 0.9 kA
